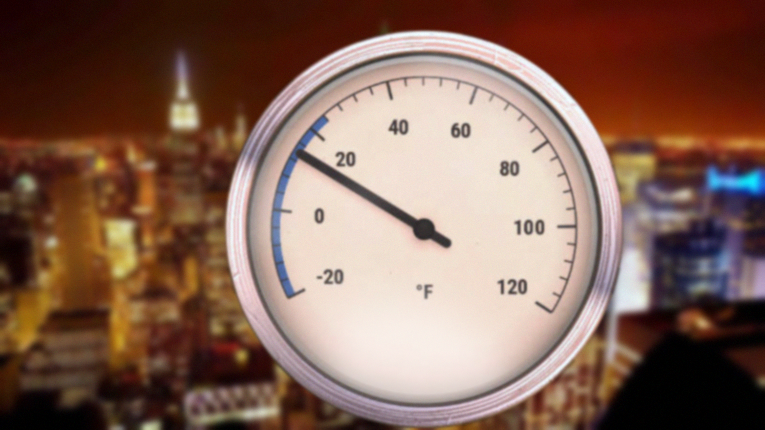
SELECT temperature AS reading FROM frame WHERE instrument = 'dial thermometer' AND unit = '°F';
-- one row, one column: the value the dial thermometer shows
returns 14 °F
